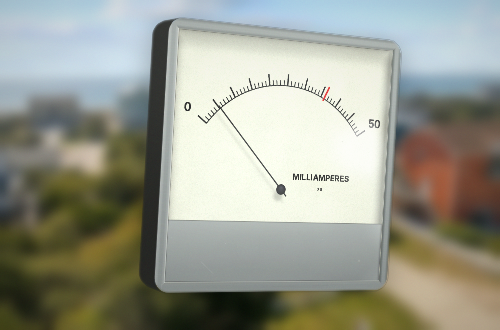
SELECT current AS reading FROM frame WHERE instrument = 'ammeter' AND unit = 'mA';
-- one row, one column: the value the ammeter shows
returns 5 mA
